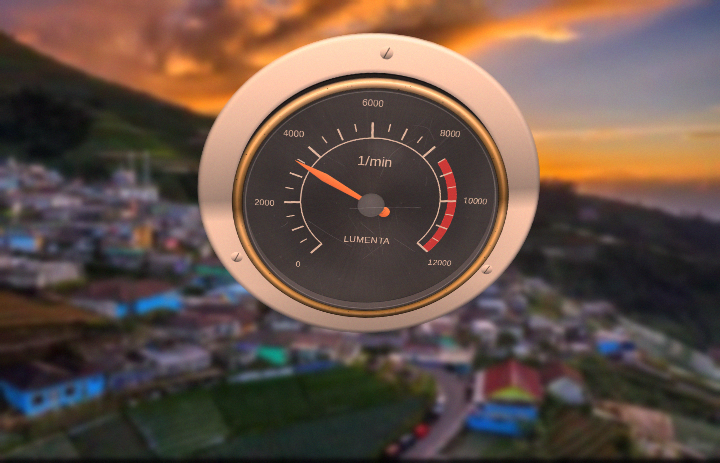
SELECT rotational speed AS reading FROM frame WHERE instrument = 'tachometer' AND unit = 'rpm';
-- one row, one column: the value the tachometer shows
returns 3500 rpm
